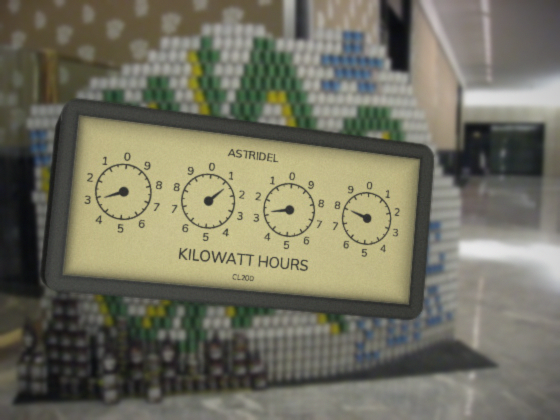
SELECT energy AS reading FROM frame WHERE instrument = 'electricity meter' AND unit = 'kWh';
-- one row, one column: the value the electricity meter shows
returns 3128 kWh
